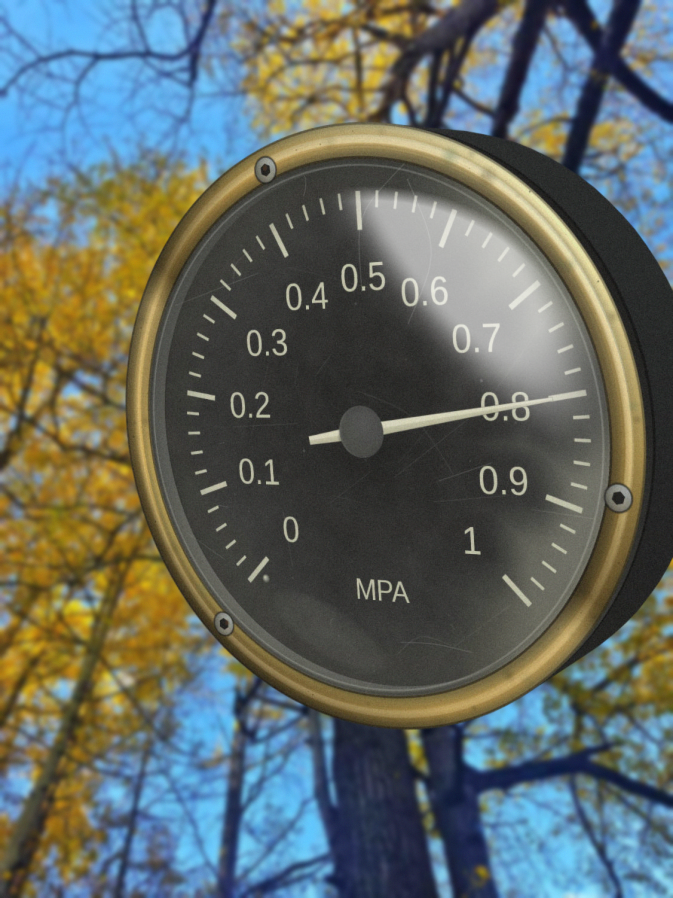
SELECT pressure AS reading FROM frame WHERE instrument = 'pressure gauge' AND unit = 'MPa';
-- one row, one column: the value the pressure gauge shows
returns 0.8 MPa
